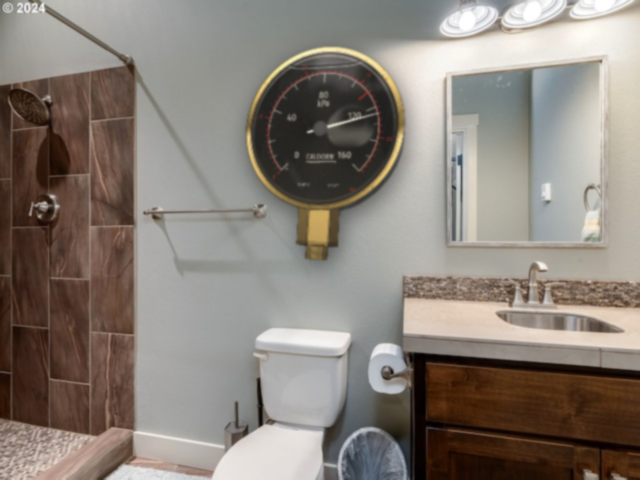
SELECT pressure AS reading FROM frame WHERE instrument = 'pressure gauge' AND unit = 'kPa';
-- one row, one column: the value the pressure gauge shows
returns 125 kPa
